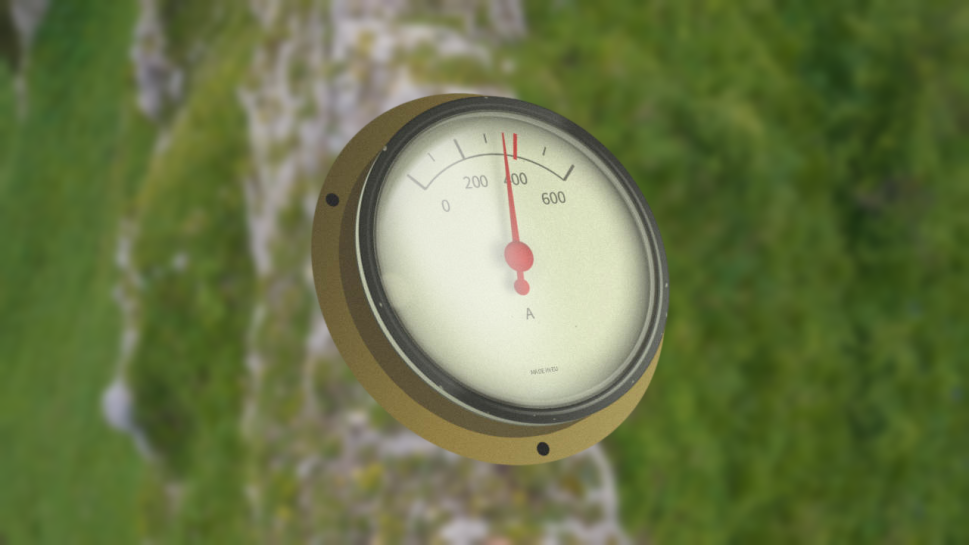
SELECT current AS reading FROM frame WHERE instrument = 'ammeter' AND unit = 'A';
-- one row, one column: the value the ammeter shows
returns 350 A
